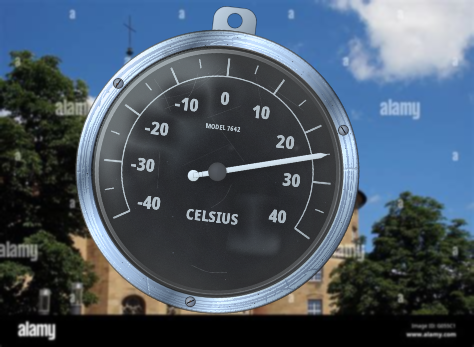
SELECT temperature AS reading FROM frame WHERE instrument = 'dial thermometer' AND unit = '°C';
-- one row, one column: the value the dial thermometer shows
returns 25 °C
